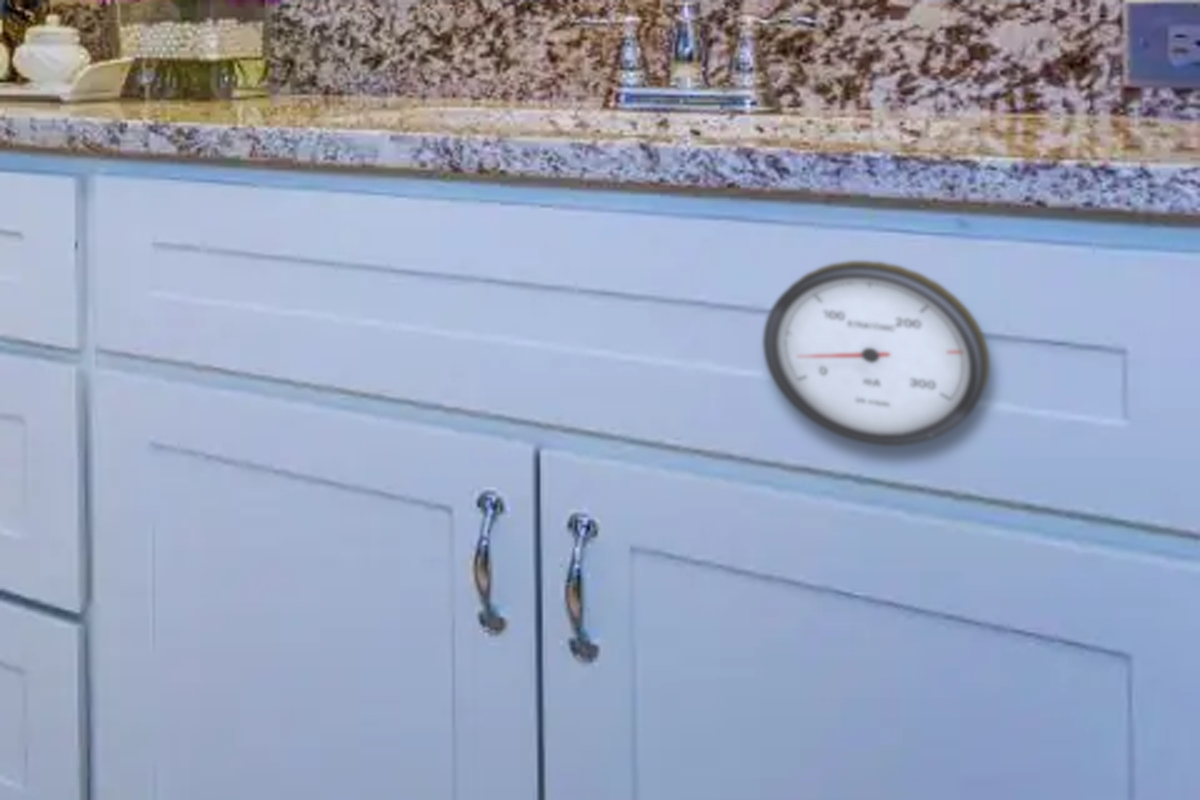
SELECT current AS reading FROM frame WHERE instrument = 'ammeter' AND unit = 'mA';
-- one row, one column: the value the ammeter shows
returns 25 mA
